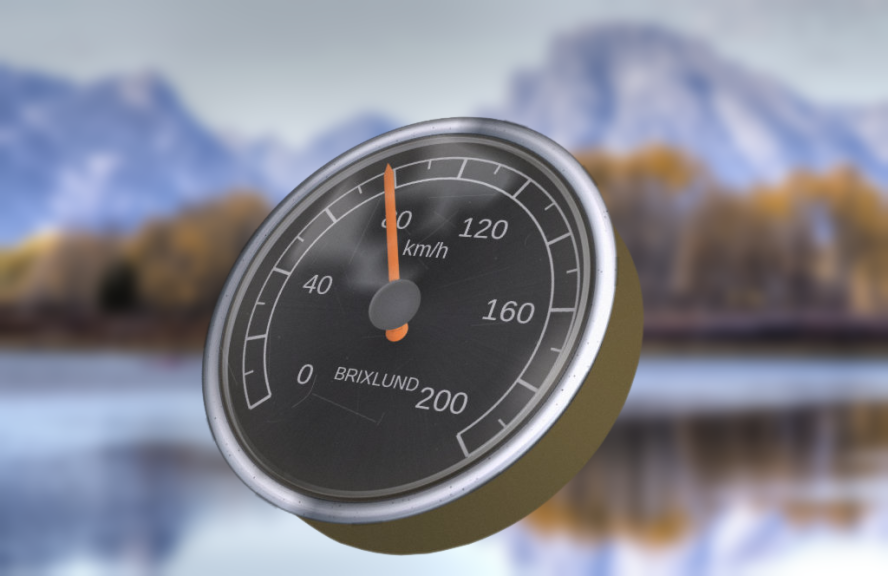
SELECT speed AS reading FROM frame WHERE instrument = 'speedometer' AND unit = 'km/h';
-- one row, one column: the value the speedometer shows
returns 80 km/h
